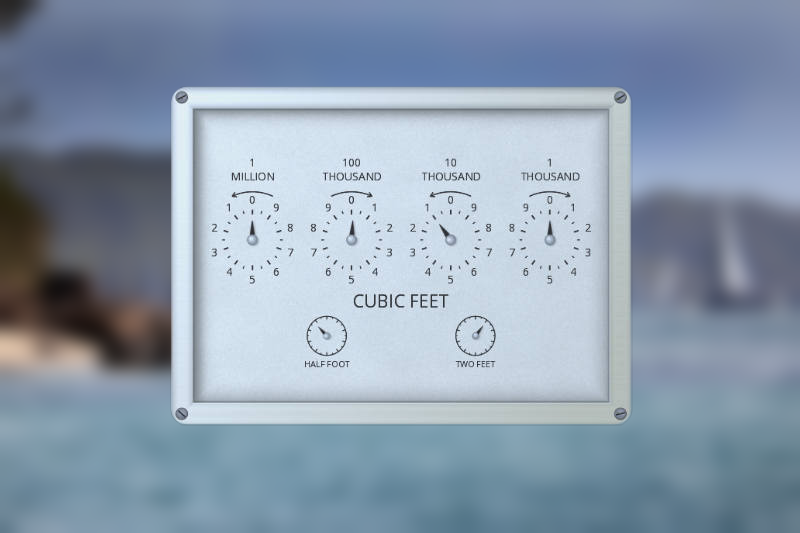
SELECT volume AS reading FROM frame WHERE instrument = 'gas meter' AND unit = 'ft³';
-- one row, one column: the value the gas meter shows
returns 1000 ft³
